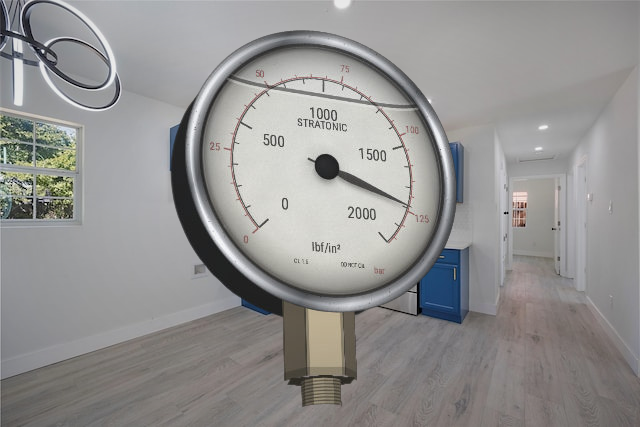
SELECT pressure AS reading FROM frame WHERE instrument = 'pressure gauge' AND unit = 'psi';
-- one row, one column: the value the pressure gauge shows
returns 1800 psi
